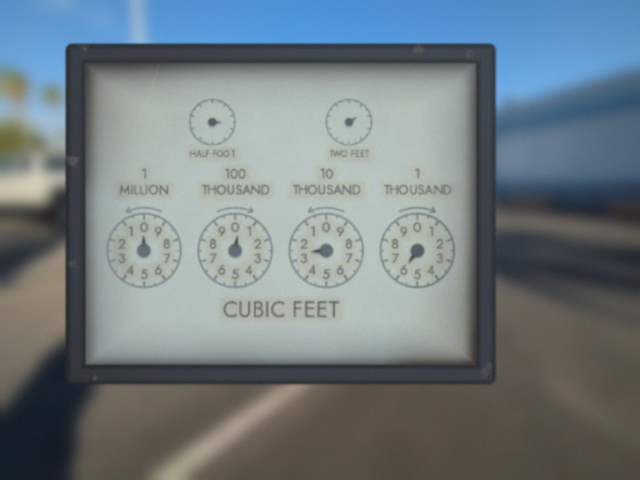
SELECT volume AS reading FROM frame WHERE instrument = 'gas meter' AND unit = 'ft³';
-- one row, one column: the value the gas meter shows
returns 2600 ft³
